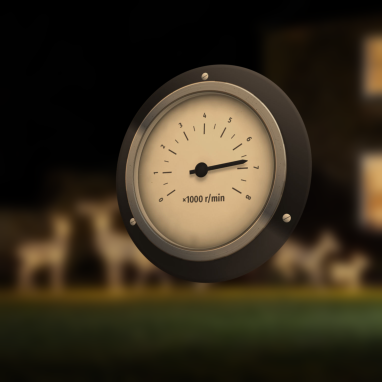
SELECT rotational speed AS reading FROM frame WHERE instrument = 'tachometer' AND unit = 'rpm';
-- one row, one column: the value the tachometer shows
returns 6750 rpm
